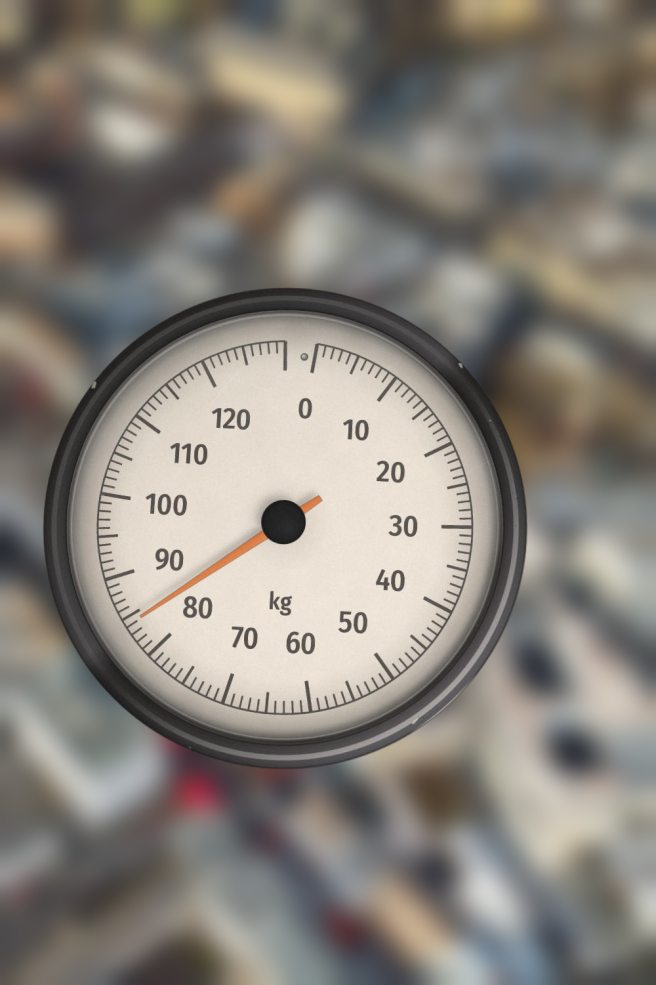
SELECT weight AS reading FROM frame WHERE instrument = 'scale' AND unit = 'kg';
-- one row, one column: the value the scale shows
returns 84 kg
